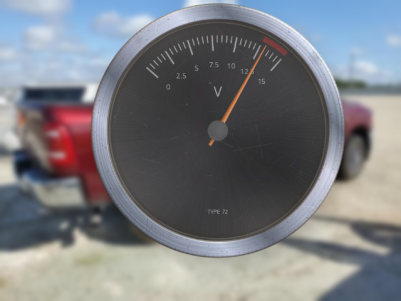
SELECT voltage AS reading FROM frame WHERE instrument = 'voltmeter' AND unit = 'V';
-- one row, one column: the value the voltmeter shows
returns 13 V
